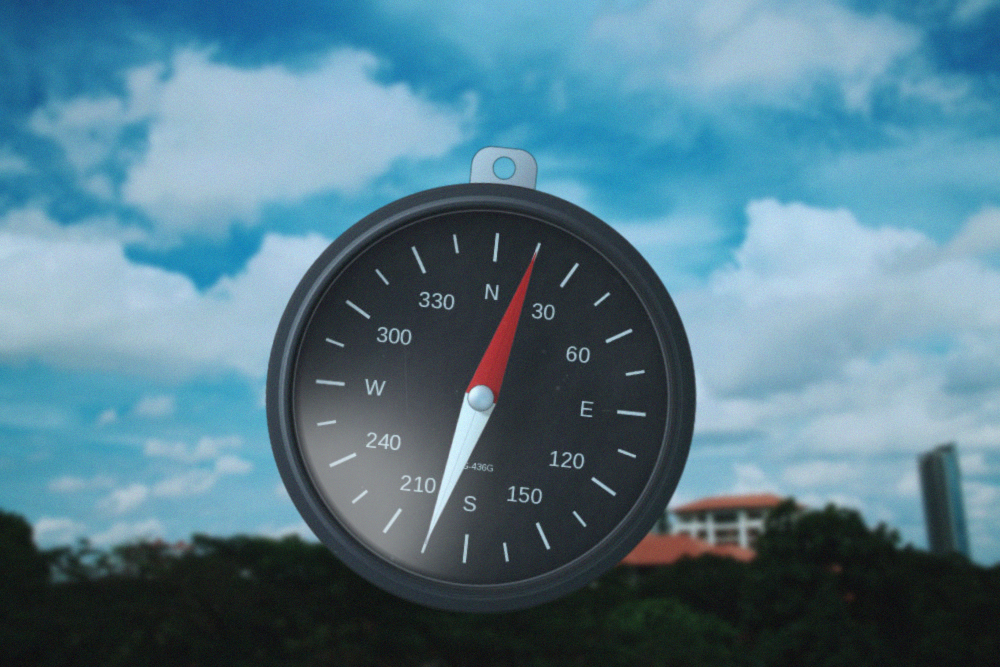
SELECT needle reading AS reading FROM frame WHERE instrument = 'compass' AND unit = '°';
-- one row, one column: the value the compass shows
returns 15 °
